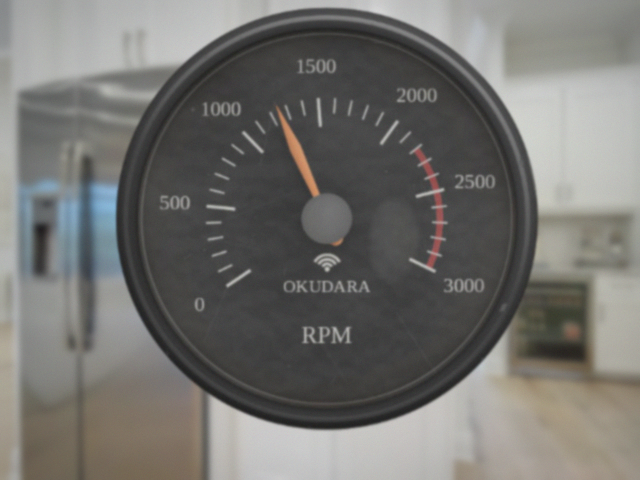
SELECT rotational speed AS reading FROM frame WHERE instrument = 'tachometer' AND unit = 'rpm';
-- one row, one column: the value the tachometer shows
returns 1250 rpm
